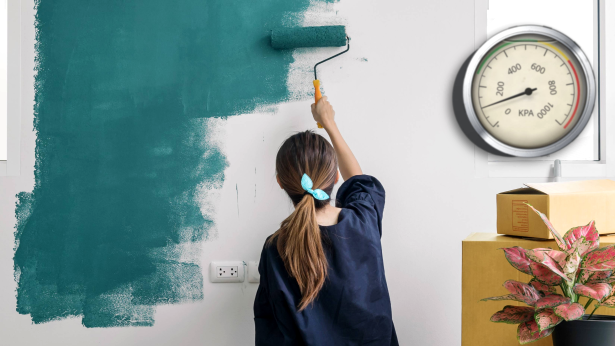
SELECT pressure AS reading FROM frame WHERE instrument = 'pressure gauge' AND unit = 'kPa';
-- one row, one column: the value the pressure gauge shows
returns 100 kPa
